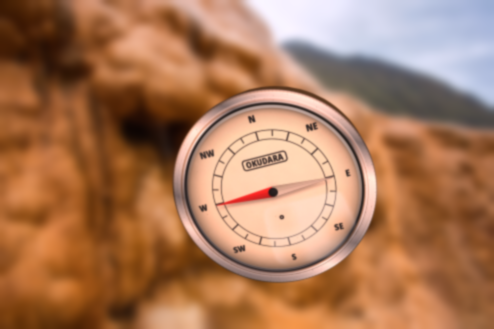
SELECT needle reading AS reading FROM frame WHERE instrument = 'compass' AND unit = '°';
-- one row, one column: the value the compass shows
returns 270 °
